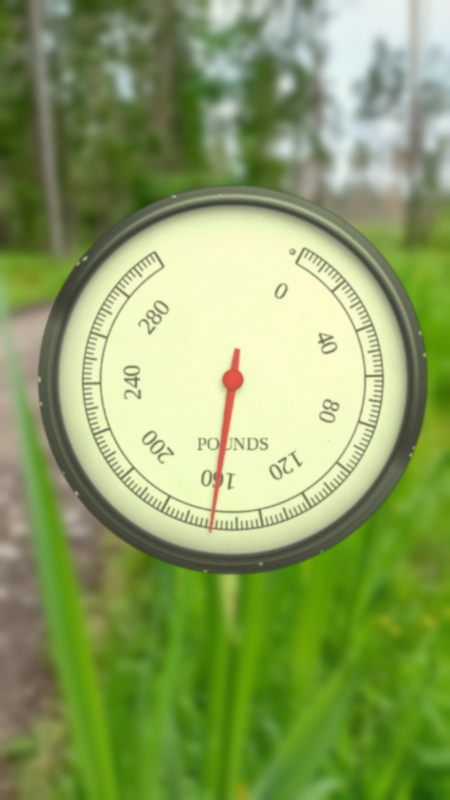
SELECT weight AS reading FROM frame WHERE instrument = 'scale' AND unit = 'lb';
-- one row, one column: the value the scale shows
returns 160 lb
